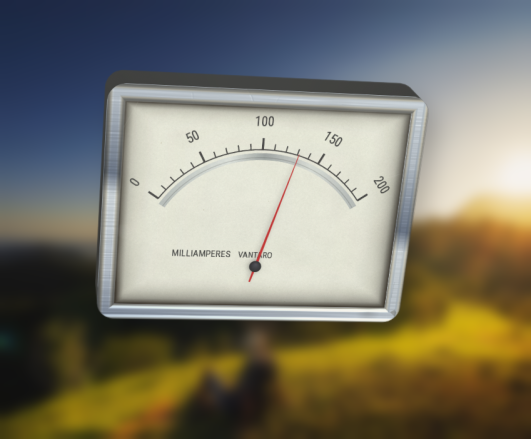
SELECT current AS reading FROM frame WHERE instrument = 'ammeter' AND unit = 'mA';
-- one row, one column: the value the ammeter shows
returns 130 mA
